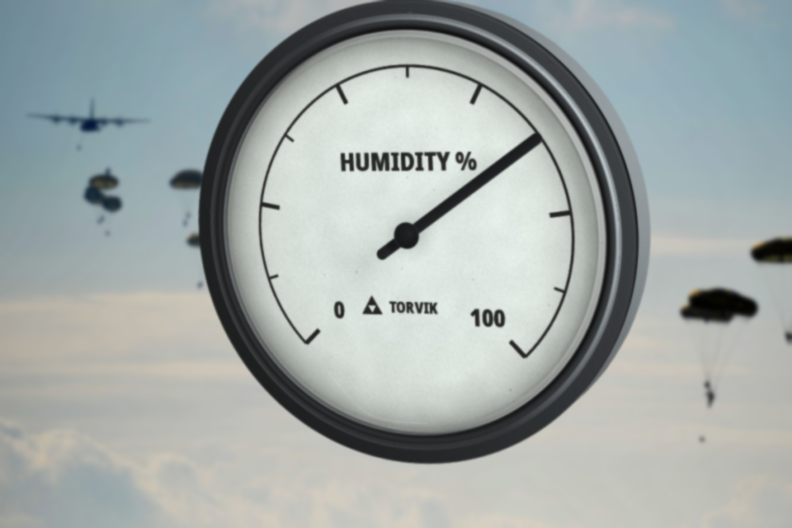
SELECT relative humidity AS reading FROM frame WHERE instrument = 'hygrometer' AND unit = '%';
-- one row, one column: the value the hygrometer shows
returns 70 %
